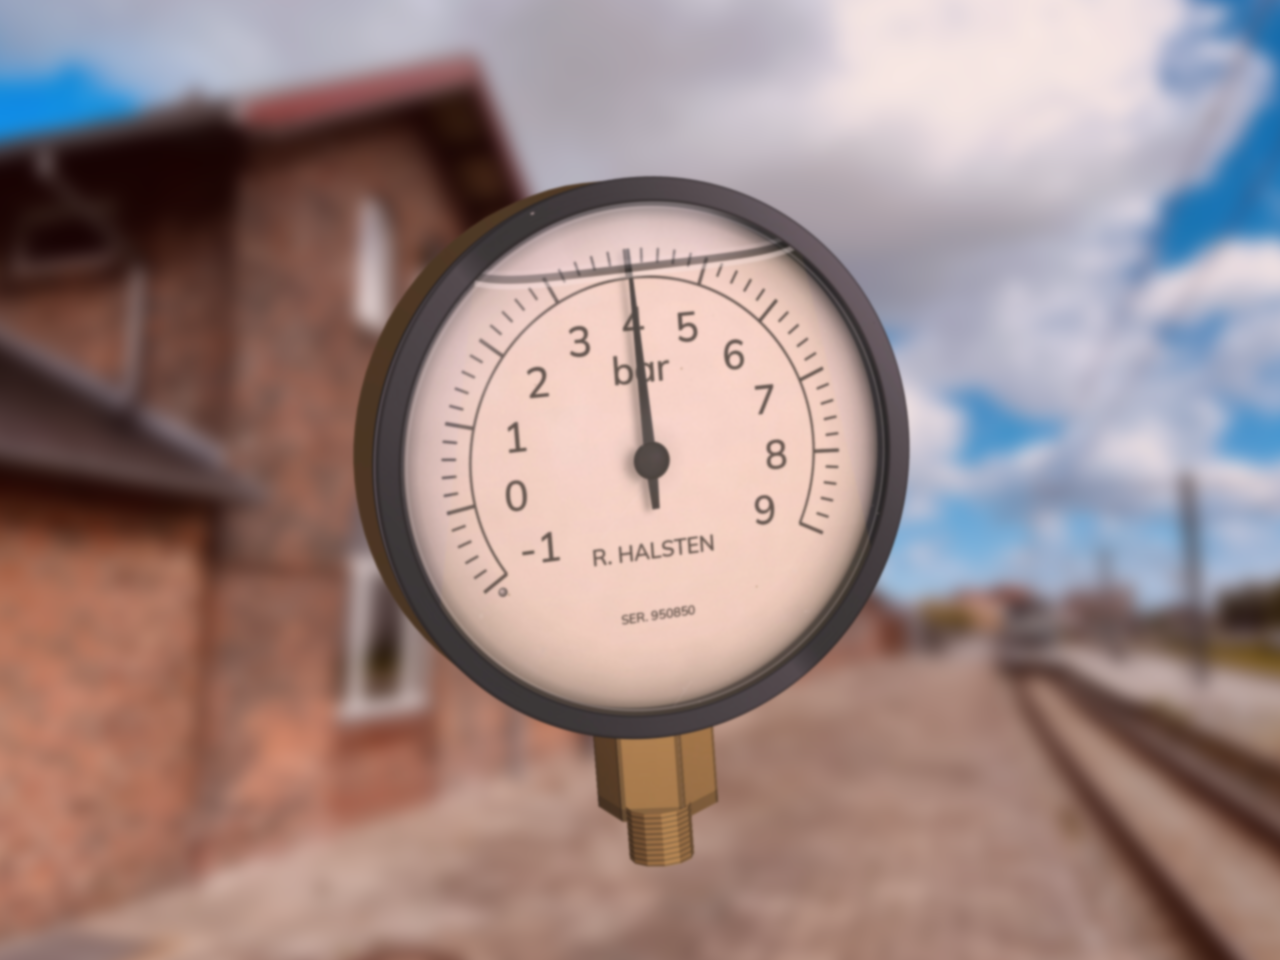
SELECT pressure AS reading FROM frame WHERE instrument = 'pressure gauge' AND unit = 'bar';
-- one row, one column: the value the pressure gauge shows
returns 4 bar
